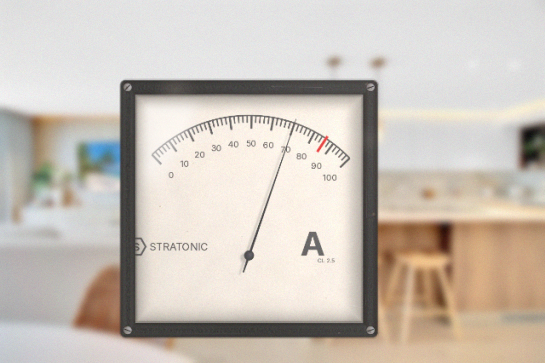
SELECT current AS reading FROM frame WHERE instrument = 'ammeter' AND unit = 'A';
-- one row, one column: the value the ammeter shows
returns 70 A
